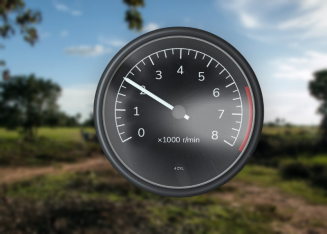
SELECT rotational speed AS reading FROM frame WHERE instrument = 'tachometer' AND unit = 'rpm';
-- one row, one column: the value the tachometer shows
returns 2000 rpm
